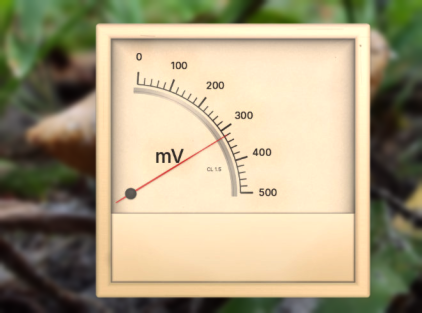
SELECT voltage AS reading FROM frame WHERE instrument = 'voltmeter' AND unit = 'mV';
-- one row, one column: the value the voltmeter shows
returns 320 mV
